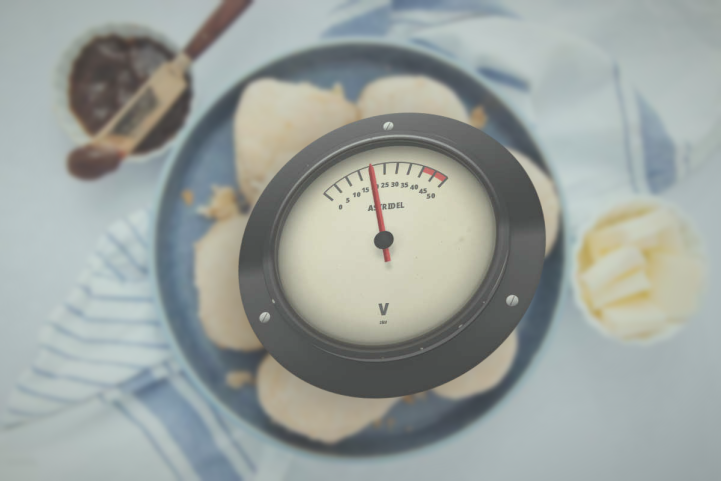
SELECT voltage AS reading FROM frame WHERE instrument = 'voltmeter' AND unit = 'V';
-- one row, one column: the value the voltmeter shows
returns 20 V
